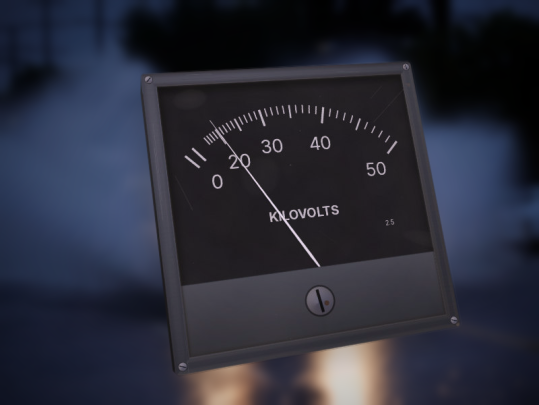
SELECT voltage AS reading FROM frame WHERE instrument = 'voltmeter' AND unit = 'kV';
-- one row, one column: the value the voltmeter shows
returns 20 kV
